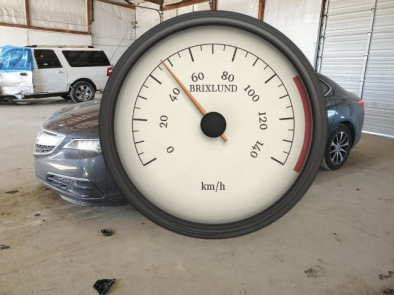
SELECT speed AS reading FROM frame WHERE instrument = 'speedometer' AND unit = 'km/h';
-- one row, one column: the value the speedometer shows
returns 47.5 km/h
